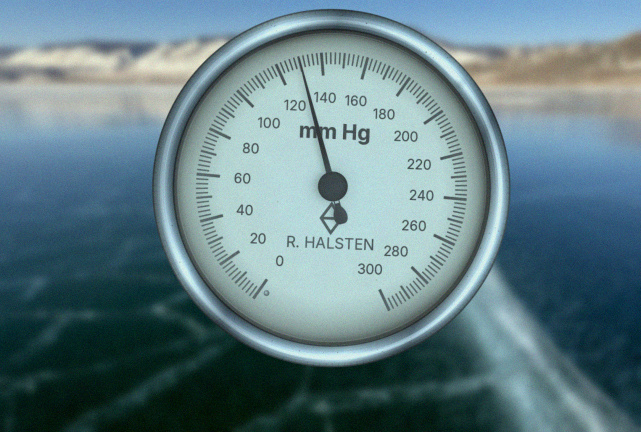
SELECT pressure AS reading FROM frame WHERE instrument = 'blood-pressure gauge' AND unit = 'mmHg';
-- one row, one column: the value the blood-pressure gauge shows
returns 130 mmHg
